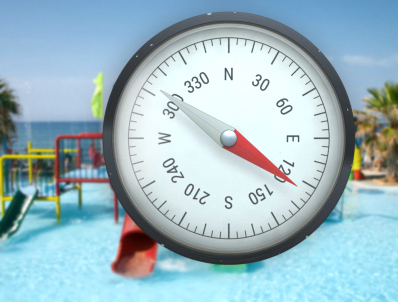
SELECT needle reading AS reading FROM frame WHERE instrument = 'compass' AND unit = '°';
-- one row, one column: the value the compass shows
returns 125 °
